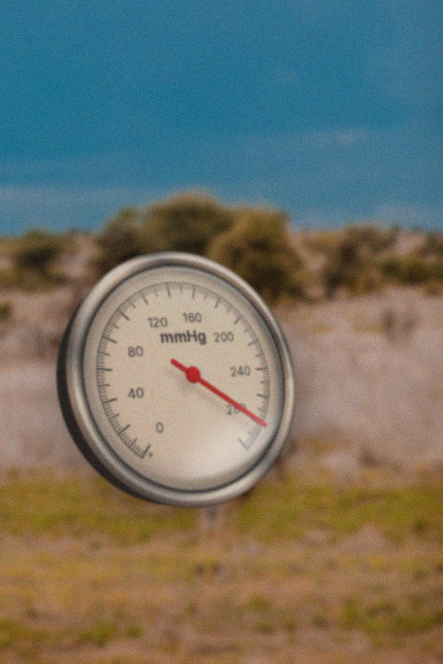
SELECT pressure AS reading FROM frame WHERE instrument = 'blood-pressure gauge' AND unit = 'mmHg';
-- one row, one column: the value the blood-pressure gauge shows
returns 280 mmHg
